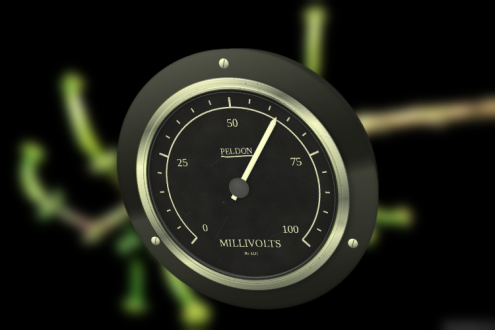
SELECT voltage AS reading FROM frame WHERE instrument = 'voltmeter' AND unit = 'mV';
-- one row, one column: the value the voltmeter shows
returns 62.5 mV
